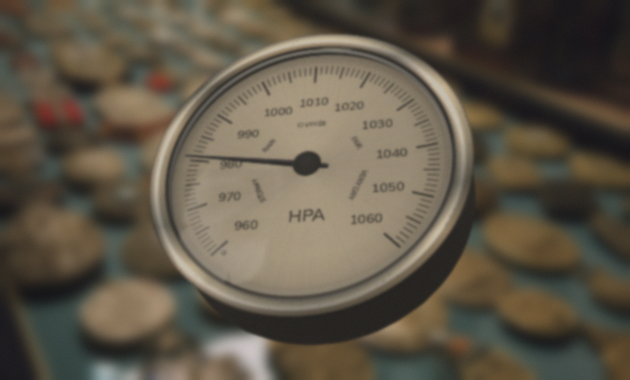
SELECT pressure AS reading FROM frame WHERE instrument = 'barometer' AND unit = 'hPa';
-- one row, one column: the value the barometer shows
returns 980 hPa
